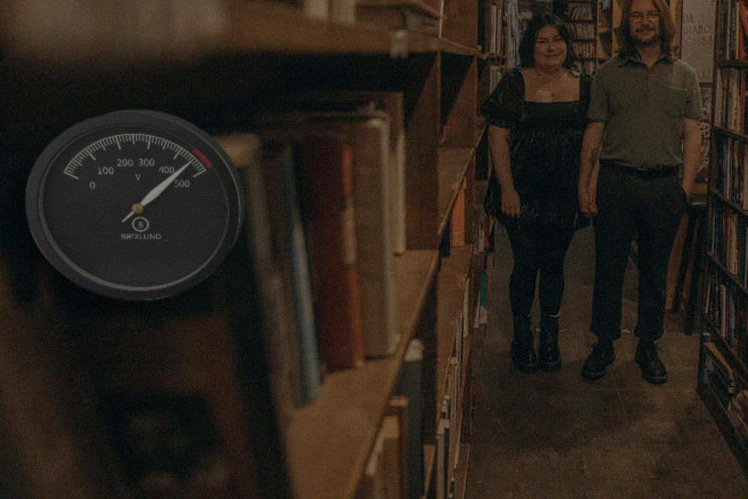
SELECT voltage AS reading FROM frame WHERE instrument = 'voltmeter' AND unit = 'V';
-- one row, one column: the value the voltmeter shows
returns 450 V
